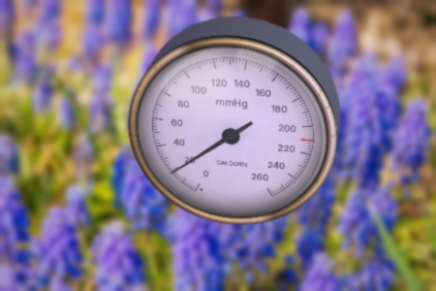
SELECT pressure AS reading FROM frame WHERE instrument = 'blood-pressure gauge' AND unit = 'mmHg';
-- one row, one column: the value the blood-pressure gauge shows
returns 20 mmHg
